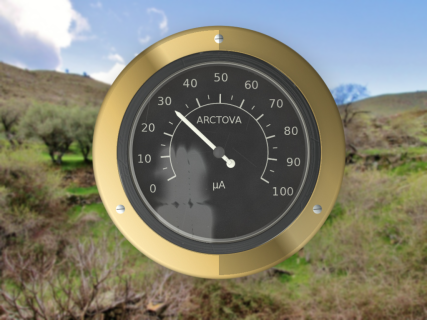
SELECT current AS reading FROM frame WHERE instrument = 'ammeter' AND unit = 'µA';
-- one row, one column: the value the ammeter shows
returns 30 µA
